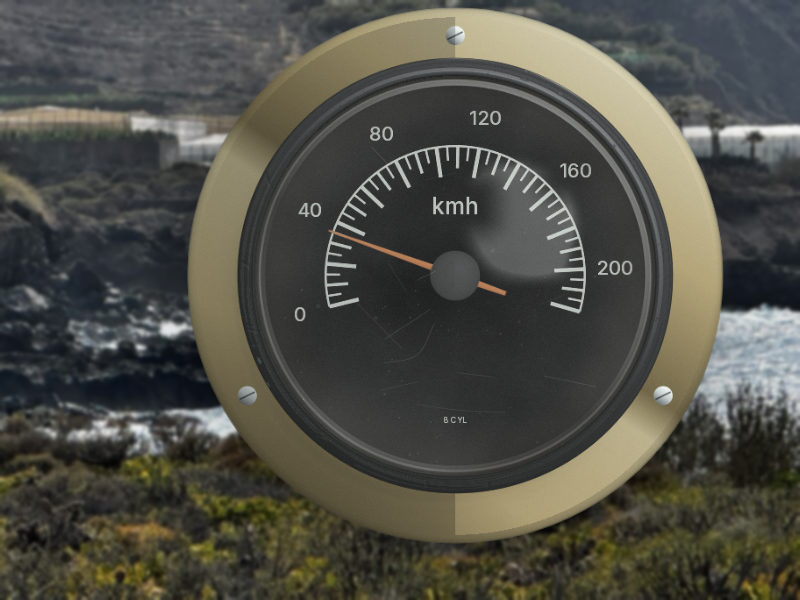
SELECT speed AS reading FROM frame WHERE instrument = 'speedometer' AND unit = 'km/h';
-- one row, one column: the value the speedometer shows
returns 35 km/h
